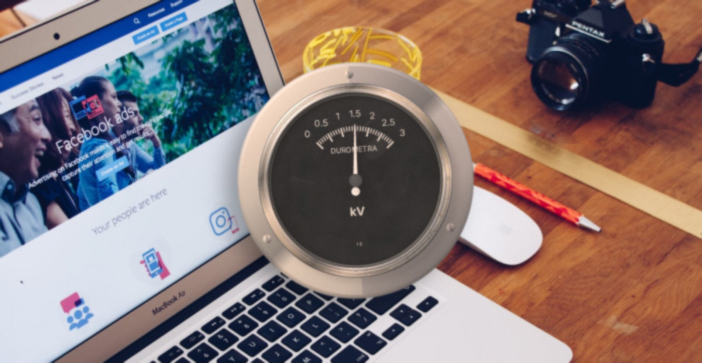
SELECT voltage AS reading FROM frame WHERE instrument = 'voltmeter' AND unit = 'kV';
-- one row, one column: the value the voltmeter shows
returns 1.5 kV
